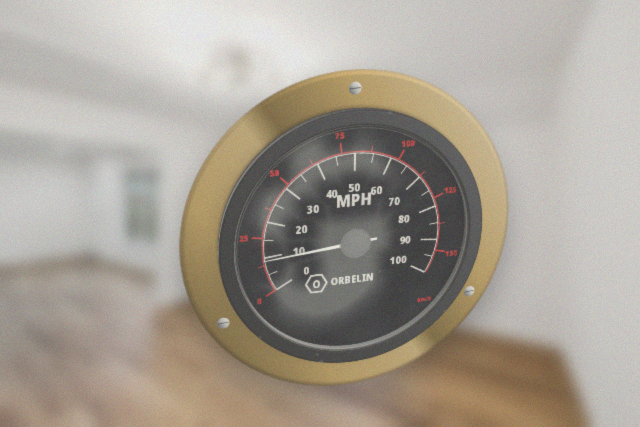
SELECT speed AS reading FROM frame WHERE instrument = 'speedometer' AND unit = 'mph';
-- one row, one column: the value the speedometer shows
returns 10 mph
